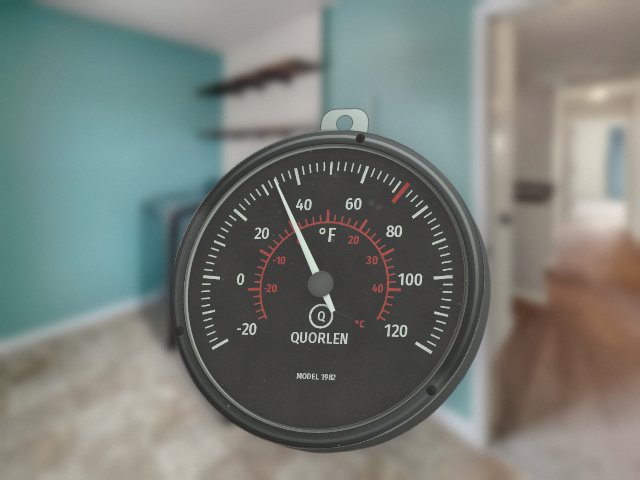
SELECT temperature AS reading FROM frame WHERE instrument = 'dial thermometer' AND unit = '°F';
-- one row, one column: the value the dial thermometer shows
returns 34 °F
